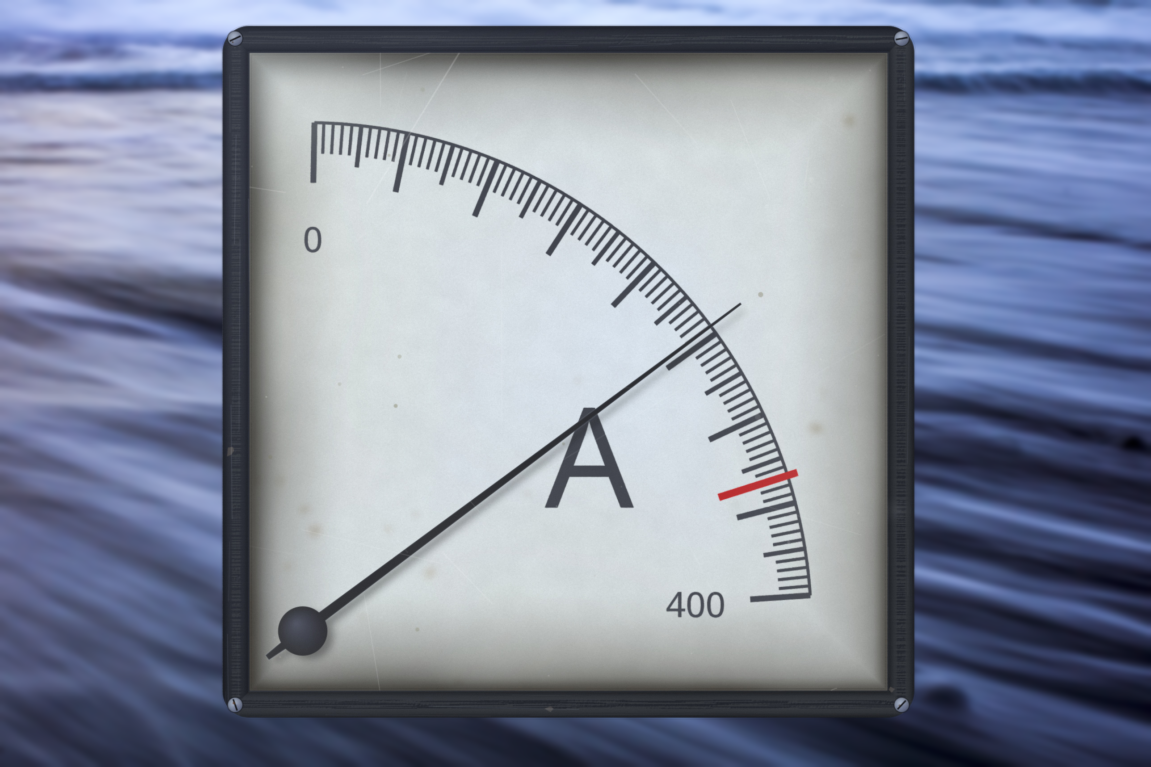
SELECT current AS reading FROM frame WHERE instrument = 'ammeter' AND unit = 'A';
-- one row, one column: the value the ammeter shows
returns 245 A
